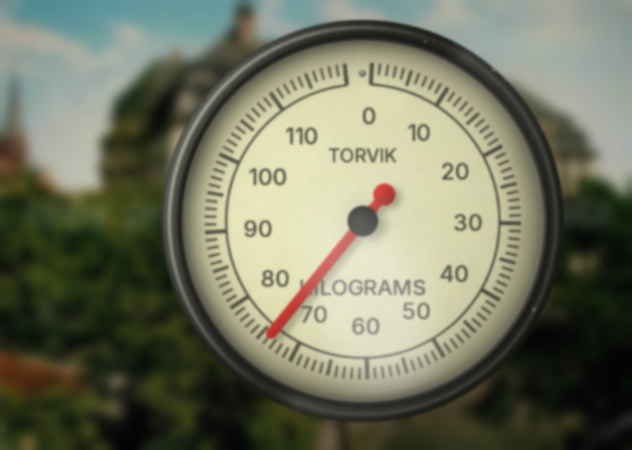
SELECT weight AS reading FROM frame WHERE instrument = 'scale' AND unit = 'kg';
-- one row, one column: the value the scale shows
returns 74 kg
